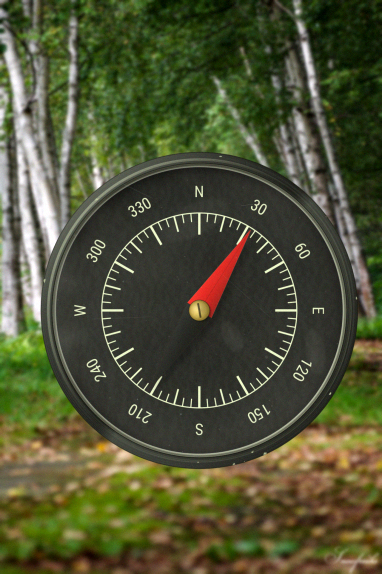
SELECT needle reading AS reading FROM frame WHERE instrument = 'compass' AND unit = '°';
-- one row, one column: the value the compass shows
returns 32.5 °
